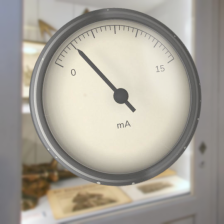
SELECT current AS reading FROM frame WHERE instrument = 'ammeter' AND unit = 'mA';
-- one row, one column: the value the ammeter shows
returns 2.5 mA
